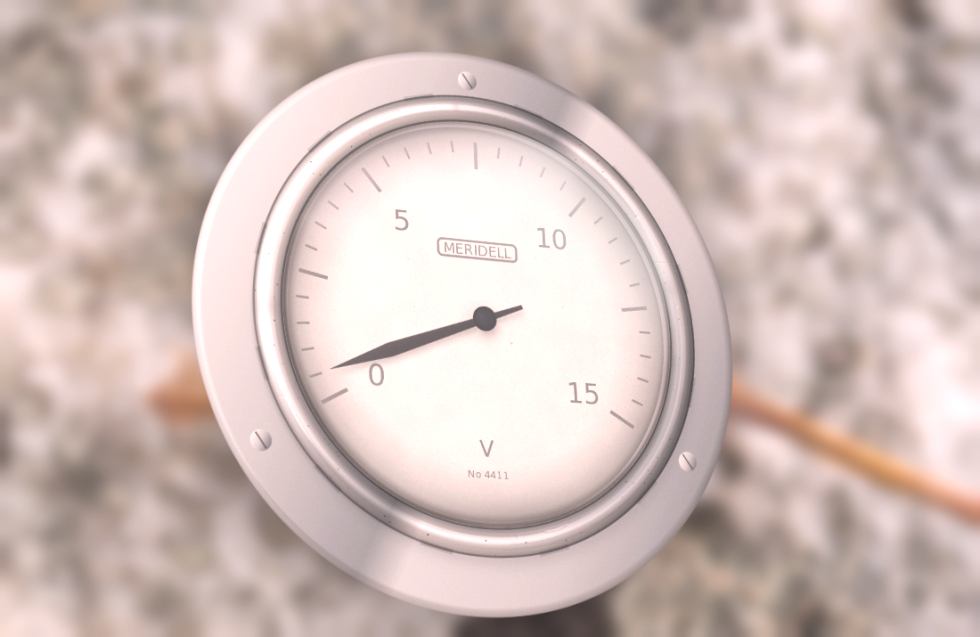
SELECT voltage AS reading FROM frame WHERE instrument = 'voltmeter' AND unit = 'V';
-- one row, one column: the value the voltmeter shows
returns 0.5 V
